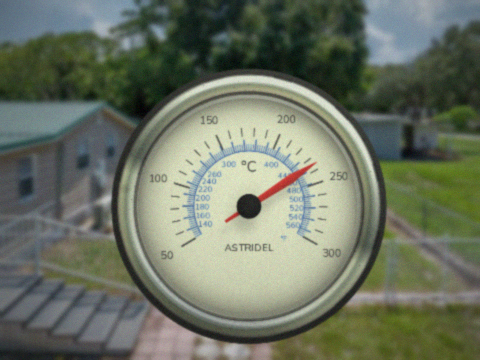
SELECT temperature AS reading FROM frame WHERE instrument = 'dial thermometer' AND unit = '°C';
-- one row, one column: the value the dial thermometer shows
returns 235 °C
